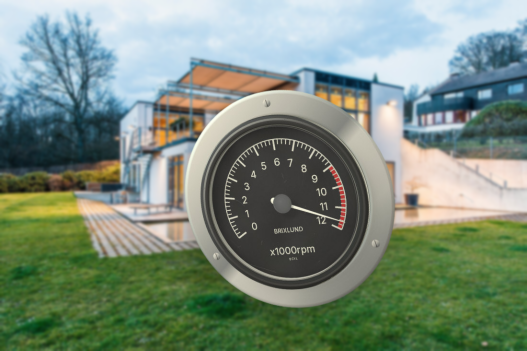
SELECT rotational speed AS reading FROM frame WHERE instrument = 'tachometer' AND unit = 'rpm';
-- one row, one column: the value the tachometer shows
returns 11600 rpm
